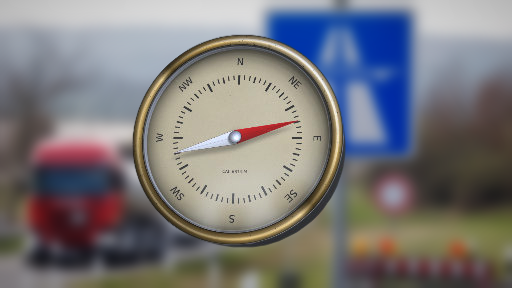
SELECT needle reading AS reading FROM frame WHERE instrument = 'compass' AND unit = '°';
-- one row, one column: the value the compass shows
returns 75 °
